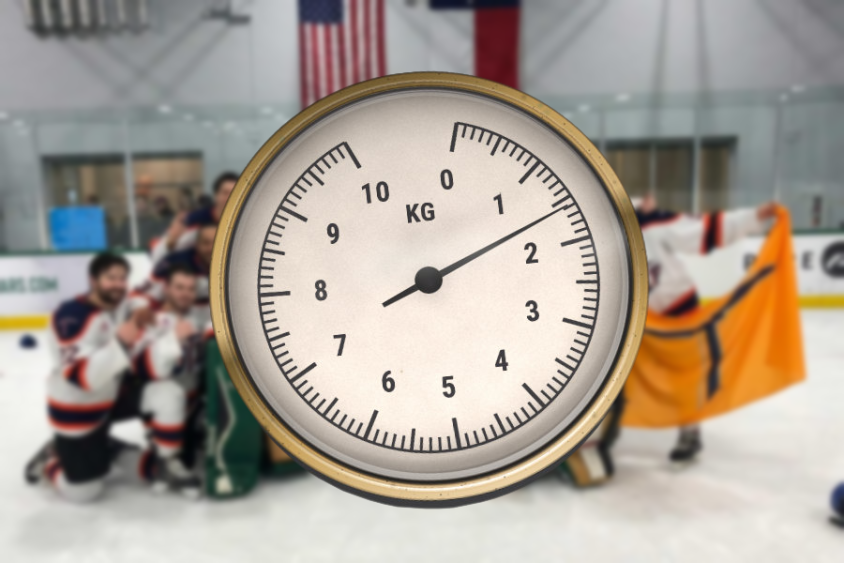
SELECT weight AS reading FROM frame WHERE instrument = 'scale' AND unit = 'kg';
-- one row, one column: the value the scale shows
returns 1.6 kg
